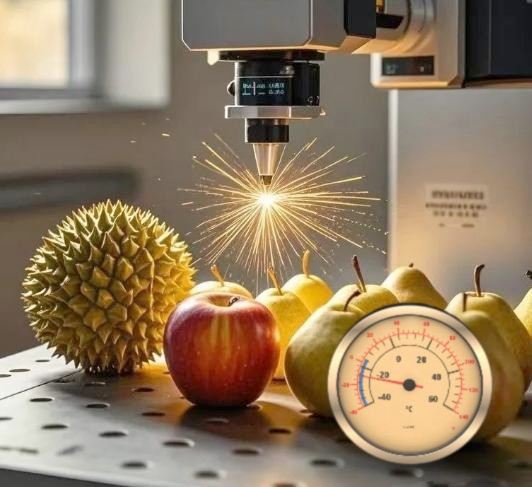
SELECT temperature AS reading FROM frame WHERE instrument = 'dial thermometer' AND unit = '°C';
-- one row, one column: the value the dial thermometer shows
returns -24 °C
